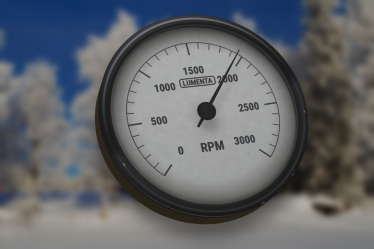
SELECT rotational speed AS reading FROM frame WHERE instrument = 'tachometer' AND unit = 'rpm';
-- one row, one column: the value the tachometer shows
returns 1950 rpm
